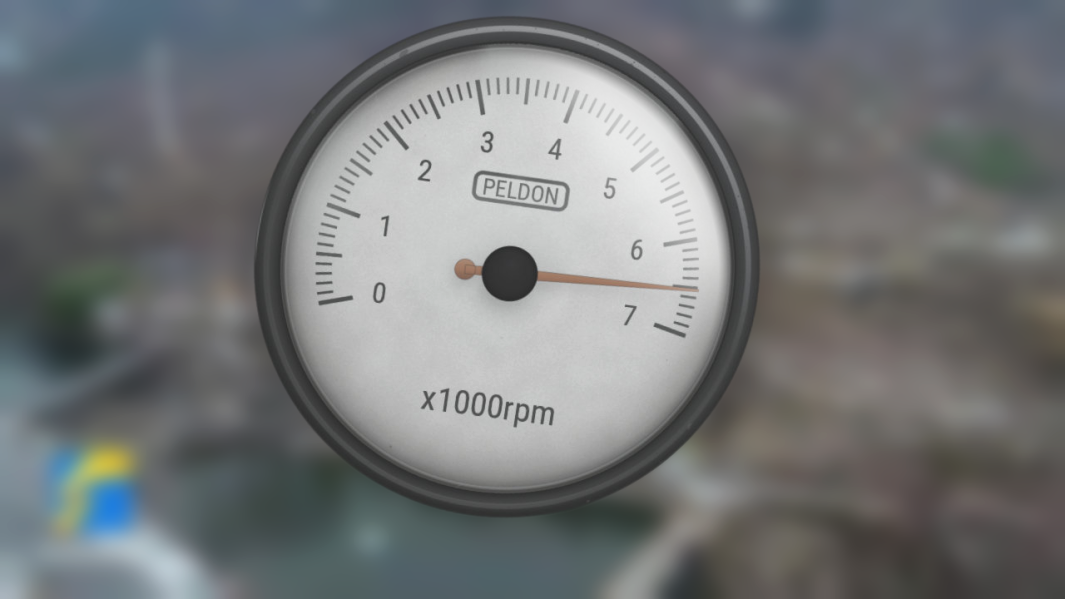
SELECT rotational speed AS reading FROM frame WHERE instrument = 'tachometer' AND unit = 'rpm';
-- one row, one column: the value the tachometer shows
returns 6500 rpm
